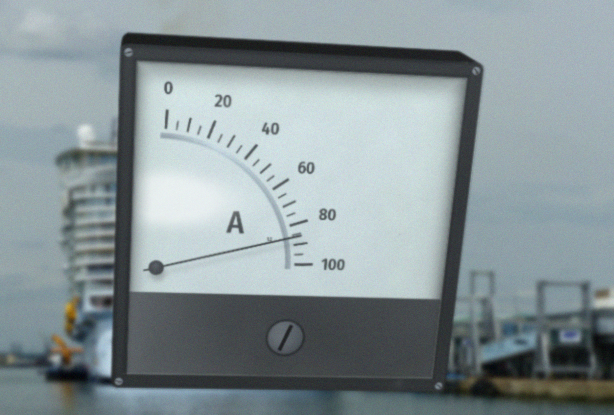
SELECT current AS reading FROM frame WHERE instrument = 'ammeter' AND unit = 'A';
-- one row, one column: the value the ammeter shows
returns 85 A
